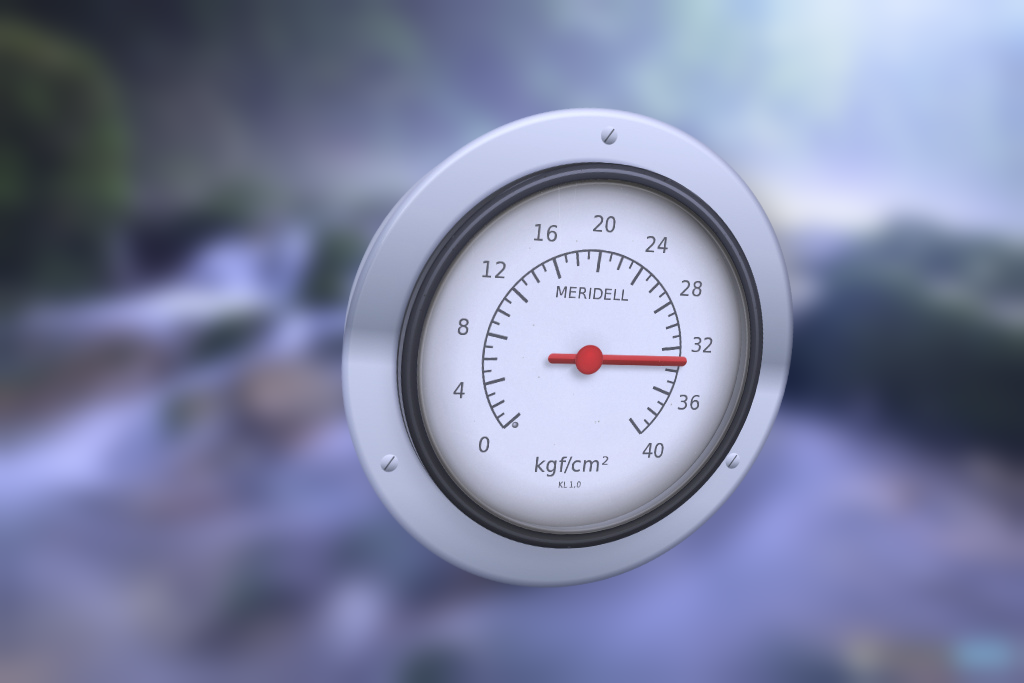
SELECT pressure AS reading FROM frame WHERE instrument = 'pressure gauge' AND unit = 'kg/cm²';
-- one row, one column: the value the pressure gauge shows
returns 33 kg/cm²
